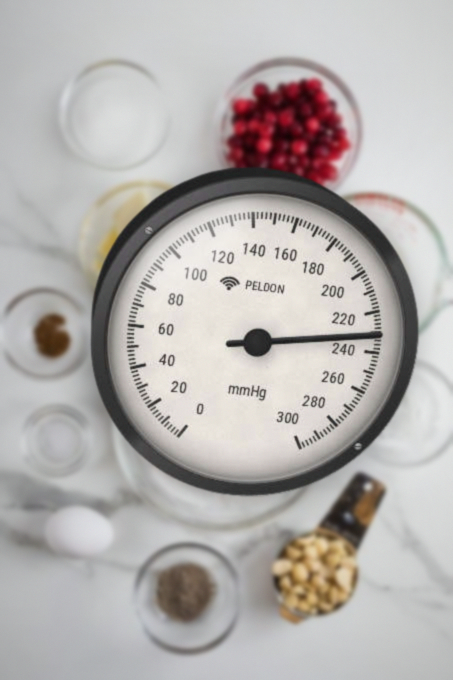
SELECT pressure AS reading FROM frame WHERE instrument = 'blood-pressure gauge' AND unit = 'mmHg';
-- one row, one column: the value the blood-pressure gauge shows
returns 230 mmHg
